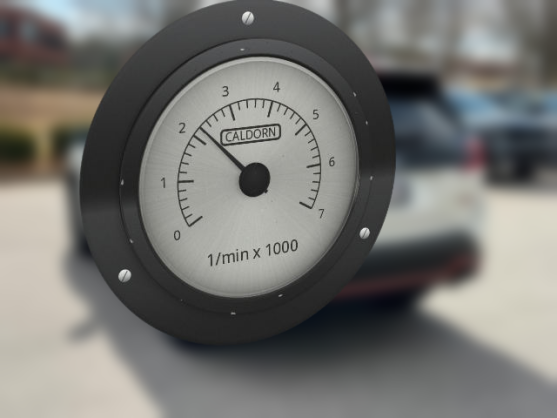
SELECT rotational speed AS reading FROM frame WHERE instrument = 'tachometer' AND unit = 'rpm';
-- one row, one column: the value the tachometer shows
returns 2200 rpm
